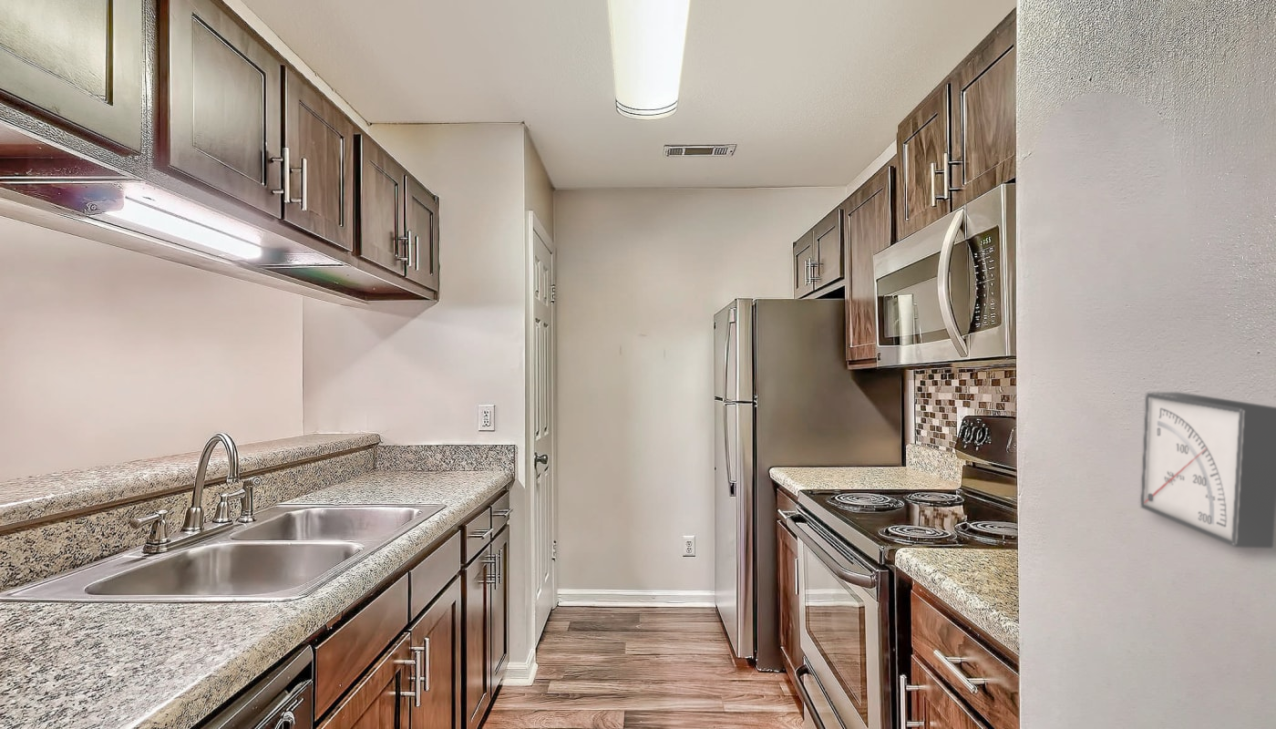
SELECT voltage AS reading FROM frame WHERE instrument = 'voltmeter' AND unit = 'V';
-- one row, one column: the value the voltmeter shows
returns 150 V
